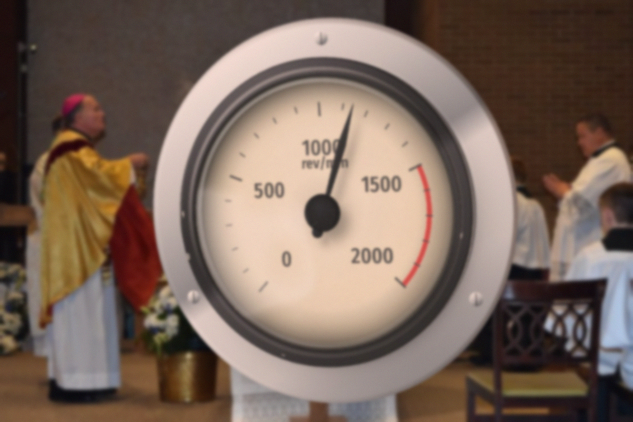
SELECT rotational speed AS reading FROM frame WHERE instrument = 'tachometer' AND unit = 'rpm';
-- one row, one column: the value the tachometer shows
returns 1150 rpm
